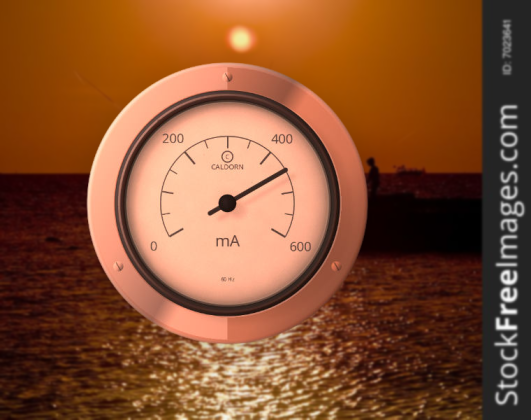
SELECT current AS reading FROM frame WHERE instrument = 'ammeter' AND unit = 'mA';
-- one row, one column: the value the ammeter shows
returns 450 mA
